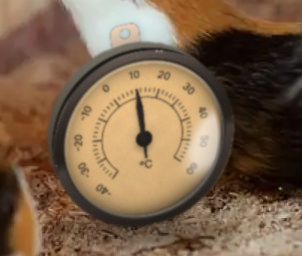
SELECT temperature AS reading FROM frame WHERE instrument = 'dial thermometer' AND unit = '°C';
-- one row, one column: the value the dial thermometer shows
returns 10 °C
